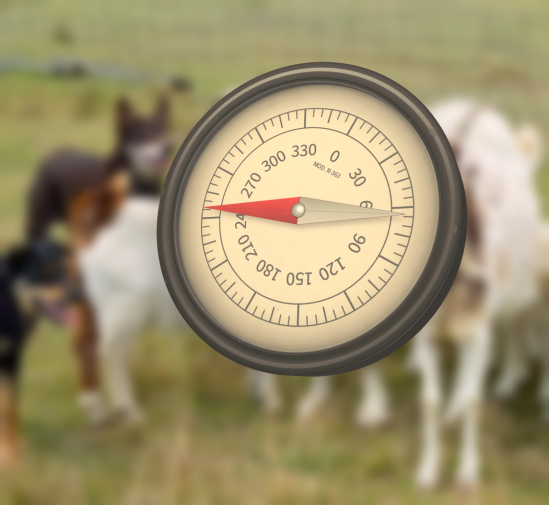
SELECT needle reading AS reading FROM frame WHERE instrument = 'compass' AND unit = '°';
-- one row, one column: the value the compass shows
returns 245 °
